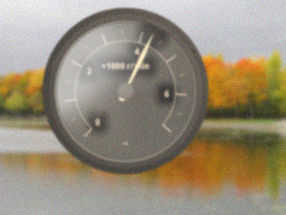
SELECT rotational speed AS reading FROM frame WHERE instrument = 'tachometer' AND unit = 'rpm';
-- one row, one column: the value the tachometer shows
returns 4250 rpm
